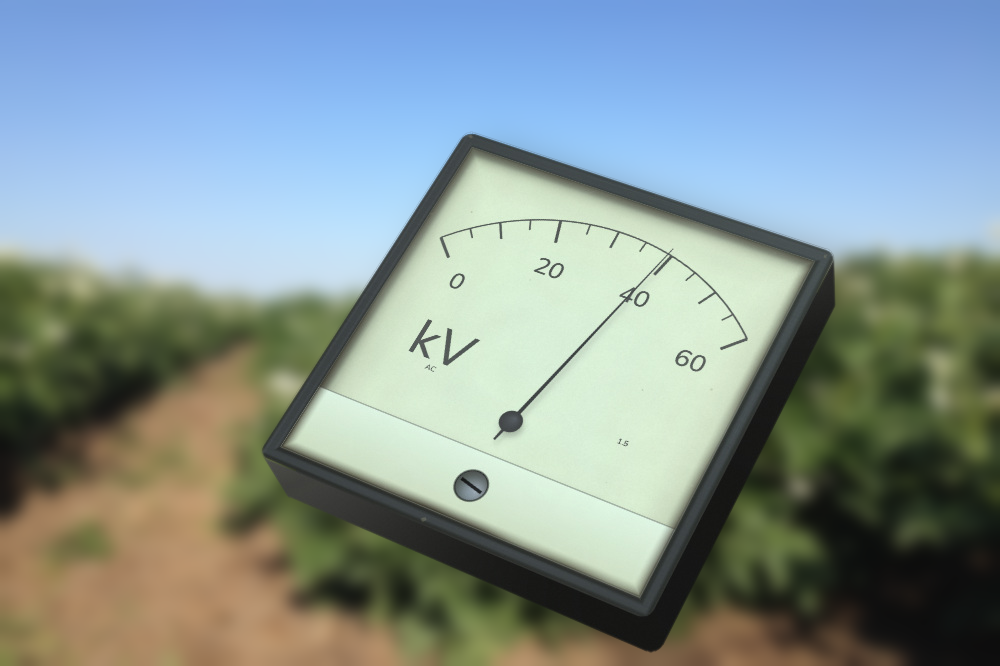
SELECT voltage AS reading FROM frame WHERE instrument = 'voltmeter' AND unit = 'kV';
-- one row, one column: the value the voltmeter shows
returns 40 kV
